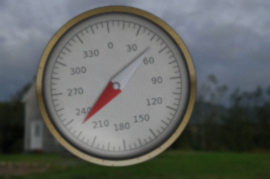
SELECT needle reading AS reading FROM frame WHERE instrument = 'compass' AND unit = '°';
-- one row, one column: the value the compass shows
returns 230 °
